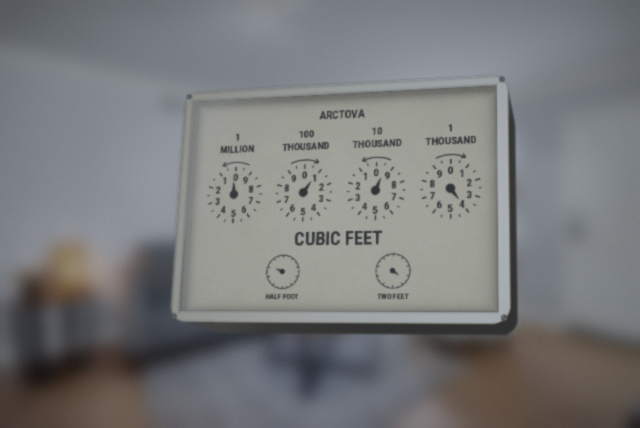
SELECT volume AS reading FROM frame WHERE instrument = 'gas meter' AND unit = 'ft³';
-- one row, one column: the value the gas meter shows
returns 9400 ft³
